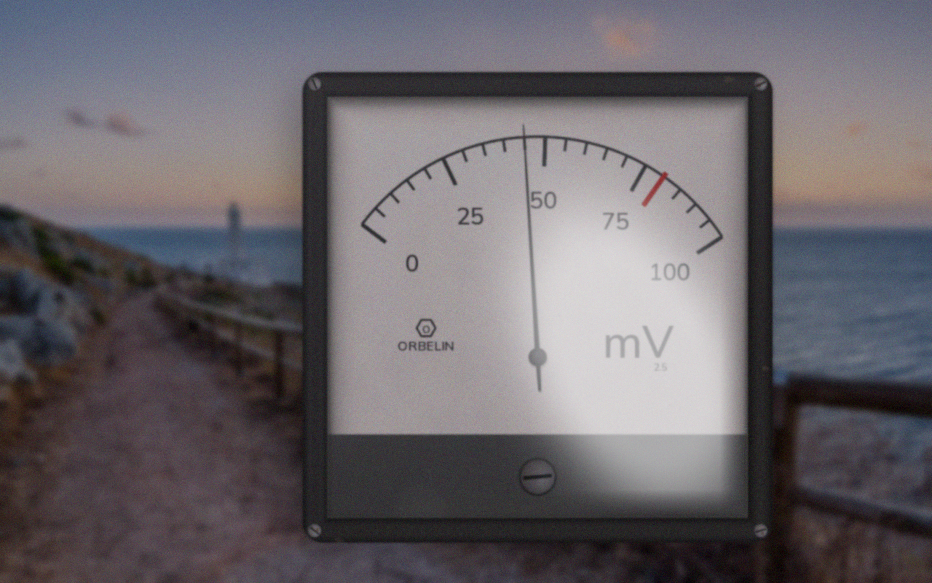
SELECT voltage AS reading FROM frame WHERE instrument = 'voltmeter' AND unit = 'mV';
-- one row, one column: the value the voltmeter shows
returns 45 mV
